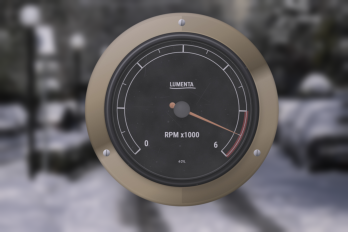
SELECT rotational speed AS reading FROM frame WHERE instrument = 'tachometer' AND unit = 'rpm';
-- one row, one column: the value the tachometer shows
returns 5500 rpm
